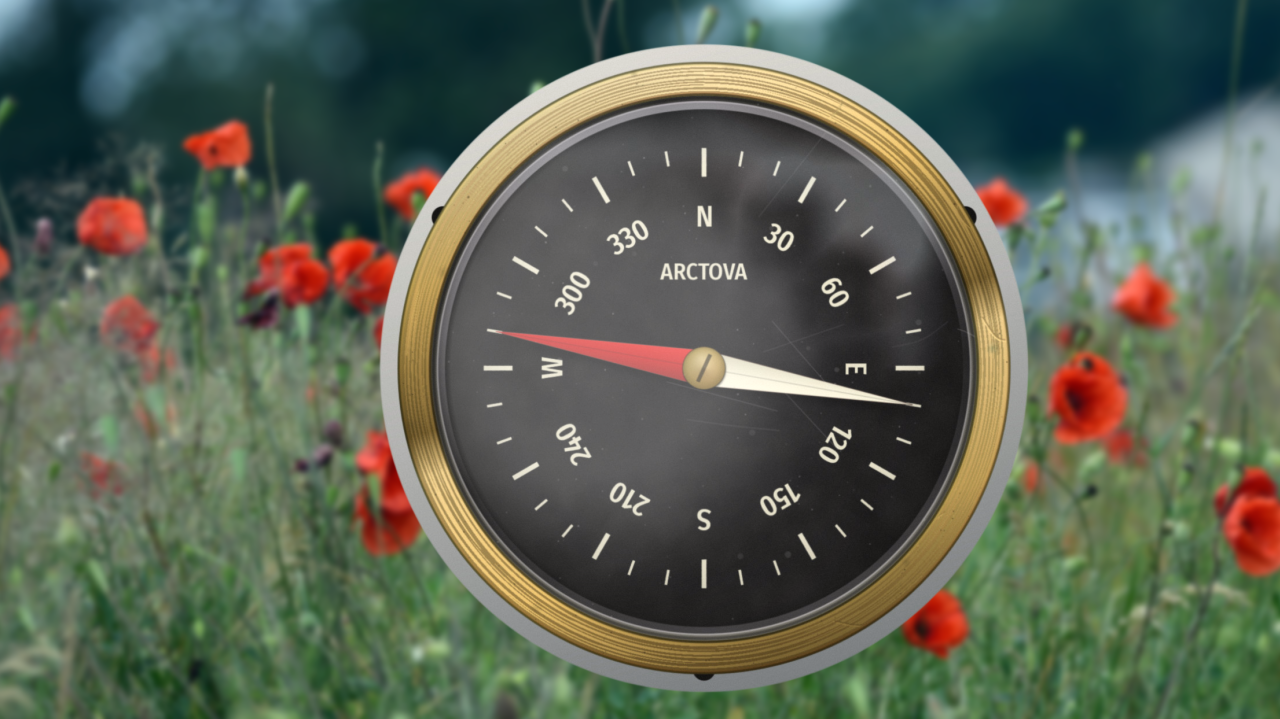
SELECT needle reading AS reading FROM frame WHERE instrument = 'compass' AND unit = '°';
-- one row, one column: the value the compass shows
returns 280 °
